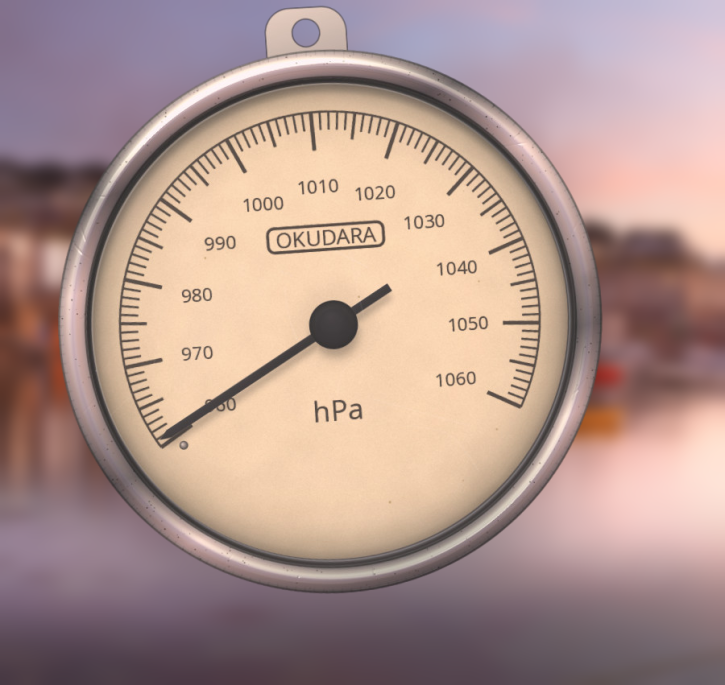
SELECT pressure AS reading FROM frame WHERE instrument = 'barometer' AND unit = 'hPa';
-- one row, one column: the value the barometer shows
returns 961 hPa
